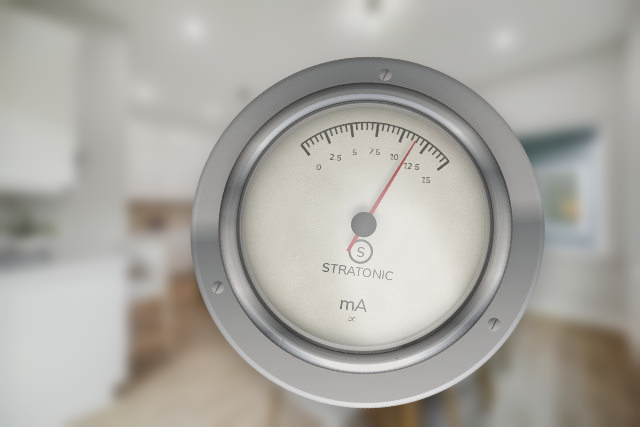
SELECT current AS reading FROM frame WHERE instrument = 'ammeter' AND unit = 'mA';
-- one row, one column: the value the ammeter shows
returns 11.5 mA
